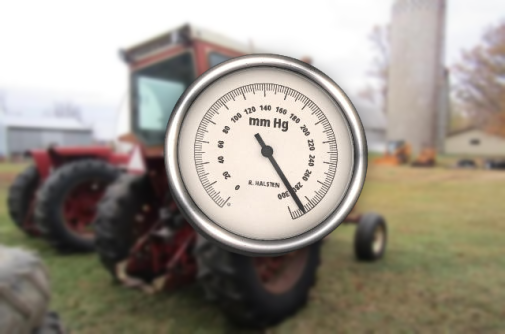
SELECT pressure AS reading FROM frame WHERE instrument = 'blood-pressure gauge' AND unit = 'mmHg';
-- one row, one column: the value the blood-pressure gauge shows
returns 290 mmHg
